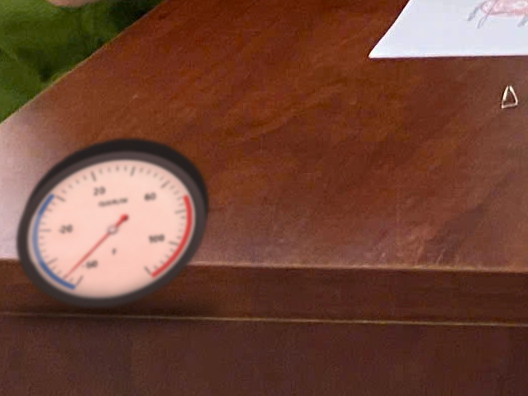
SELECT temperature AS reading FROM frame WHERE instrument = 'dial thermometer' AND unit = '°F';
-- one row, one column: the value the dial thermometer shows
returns -52 °F
